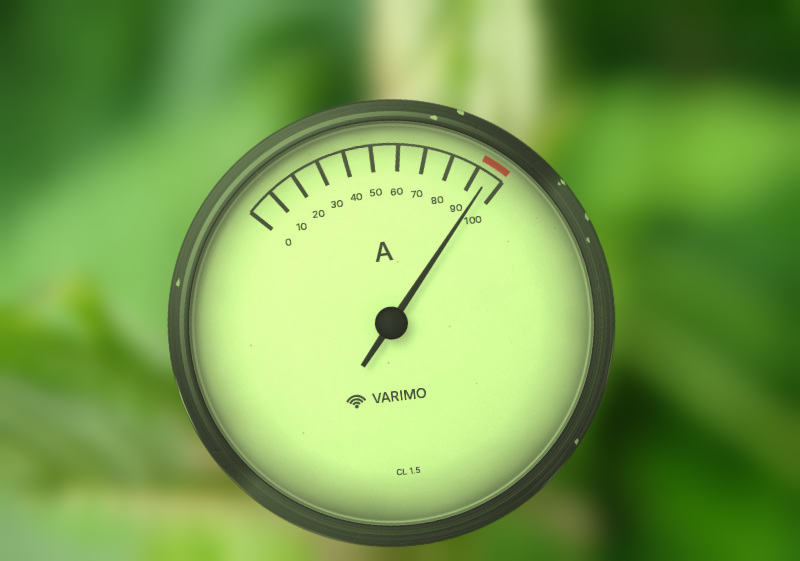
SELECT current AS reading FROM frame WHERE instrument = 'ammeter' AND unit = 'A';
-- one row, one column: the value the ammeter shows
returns 95 A
